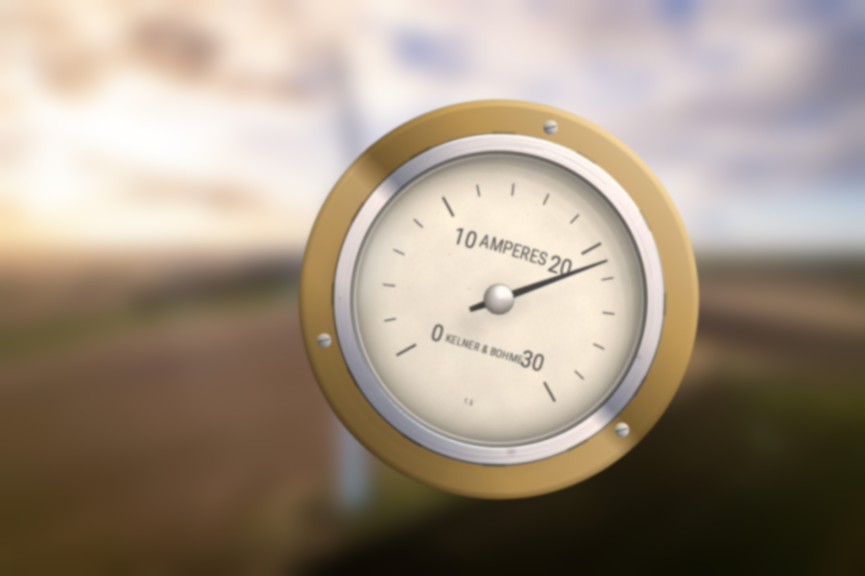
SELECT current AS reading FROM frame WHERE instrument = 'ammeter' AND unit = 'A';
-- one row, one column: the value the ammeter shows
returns 21 A
